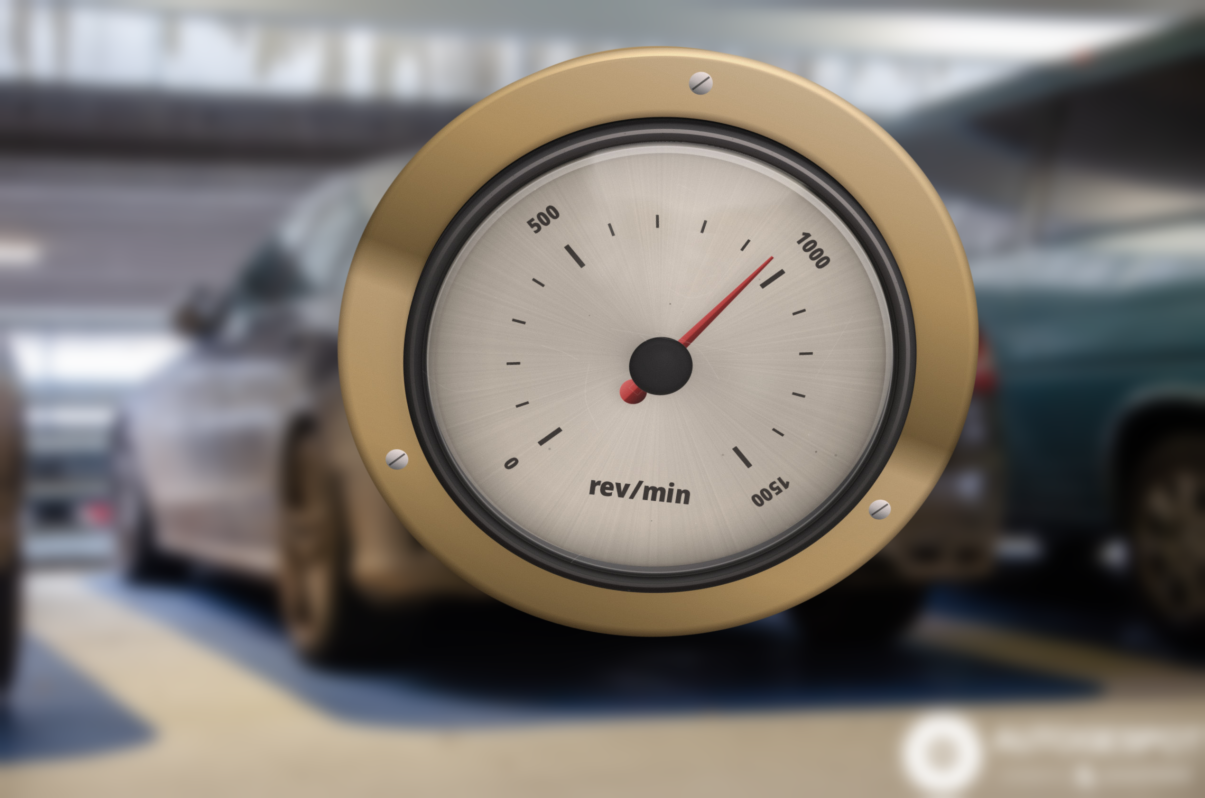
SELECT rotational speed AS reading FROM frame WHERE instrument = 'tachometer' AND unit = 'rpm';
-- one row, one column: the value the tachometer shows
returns 950 rpm
